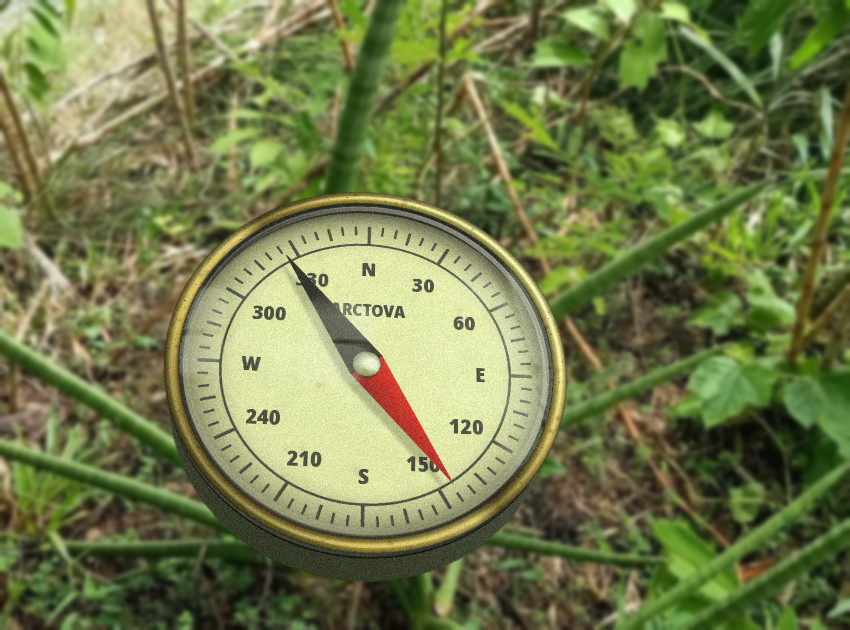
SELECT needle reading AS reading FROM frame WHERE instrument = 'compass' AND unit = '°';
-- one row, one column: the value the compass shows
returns 145 °
